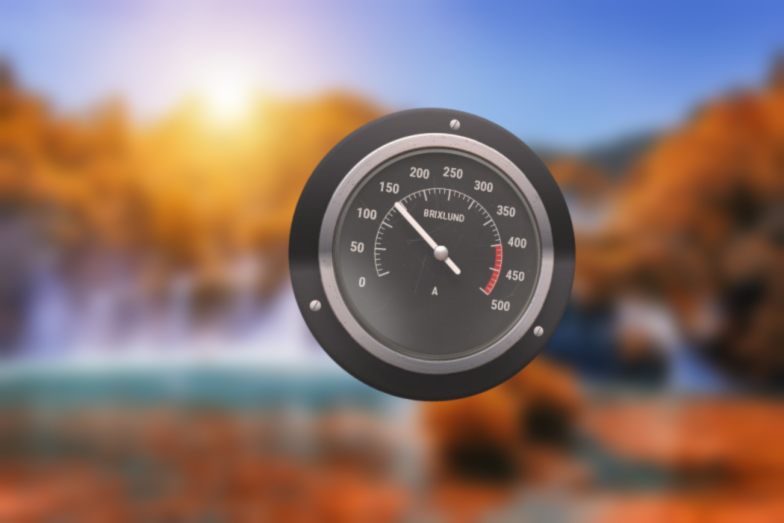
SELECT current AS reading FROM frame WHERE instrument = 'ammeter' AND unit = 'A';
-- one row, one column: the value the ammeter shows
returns 140 A
